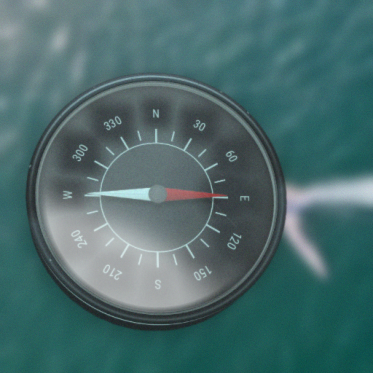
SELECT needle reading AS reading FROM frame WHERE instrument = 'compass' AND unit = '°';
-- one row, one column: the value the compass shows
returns 90 °
